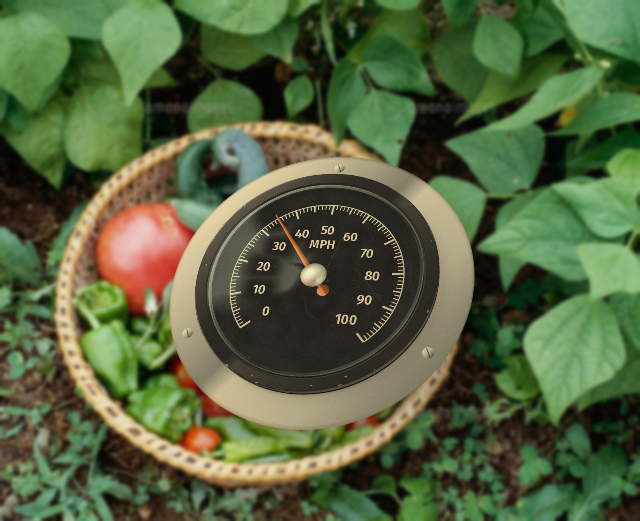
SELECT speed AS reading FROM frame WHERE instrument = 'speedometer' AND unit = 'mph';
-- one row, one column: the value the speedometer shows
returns 35 mph
